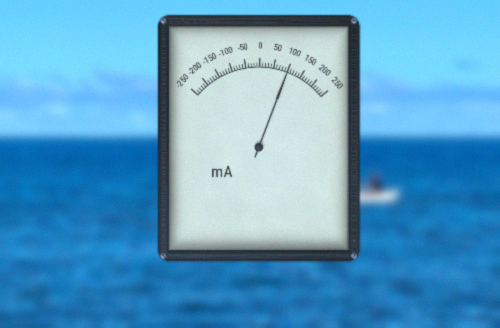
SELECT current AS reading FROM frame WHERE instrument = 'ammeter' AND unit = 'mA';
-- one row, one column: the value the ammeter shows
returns 100 mA
